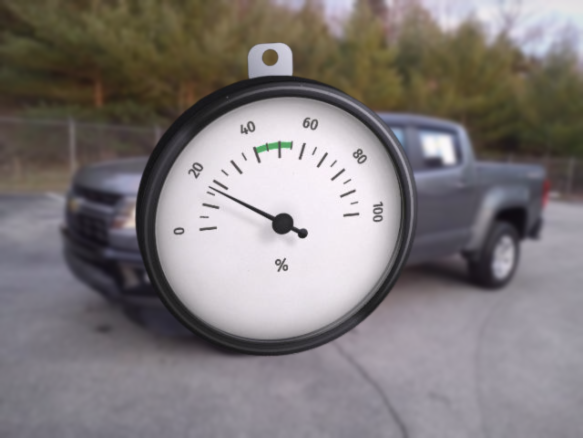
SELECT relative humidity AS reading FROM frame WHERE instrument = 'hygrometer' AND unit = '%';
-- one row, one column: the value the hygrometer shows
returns 17.5 %
